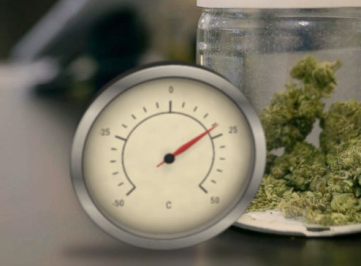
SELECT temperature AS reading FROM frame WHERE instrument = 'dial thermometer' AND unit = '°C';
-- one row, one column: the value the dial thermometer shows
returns 20 °C
